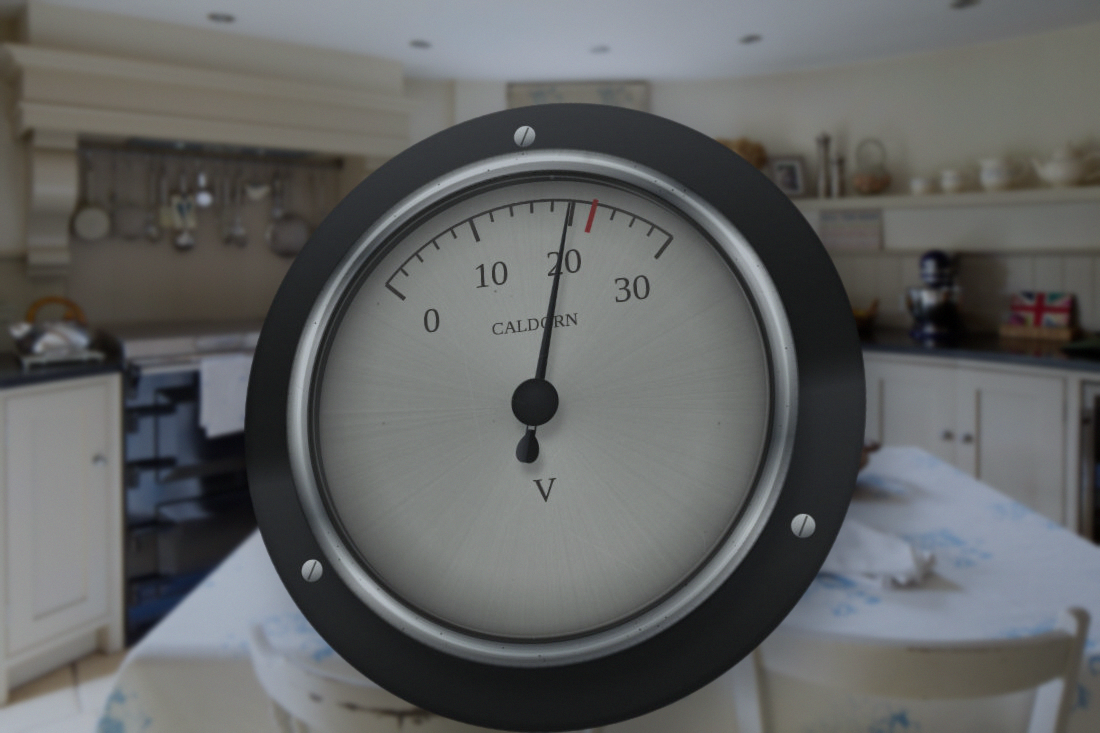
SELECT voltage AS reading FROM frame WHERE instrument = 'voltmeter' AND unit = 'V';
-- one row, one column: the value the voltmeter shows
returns 20 V
